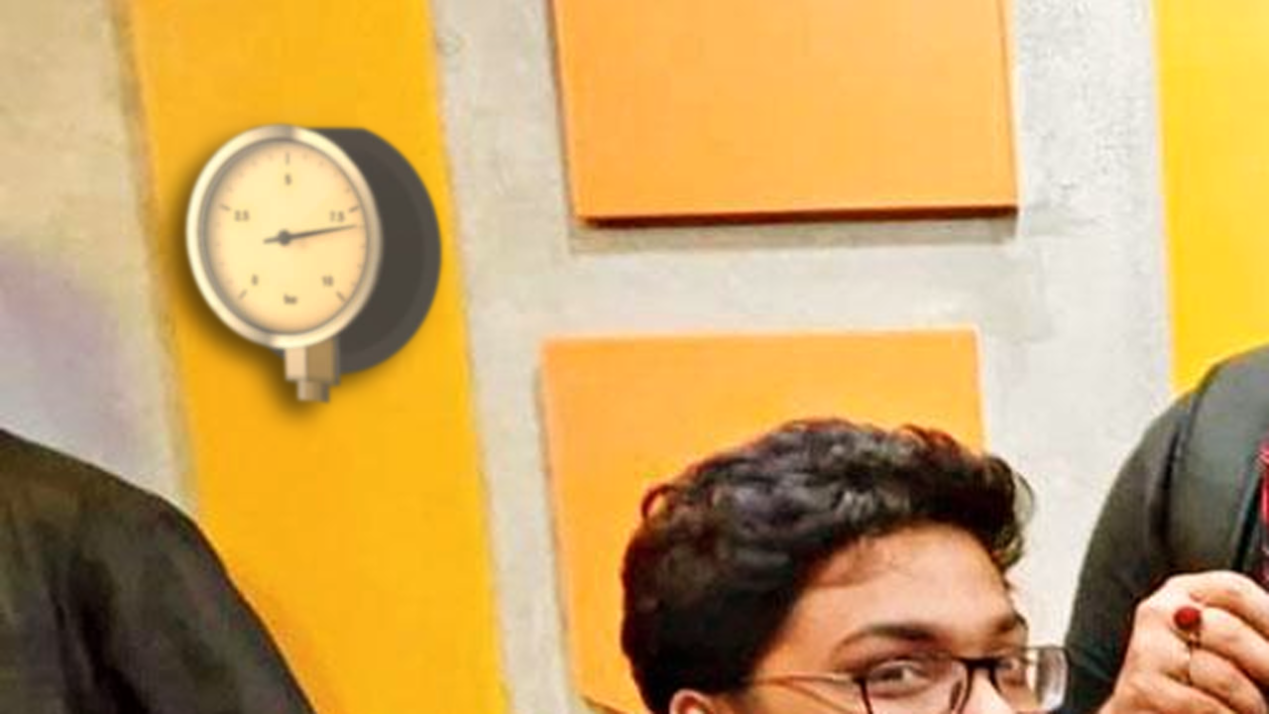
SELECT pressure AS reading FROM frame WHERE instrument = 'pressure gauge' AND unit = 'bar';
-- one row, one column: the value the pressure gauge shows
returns 8 bar
